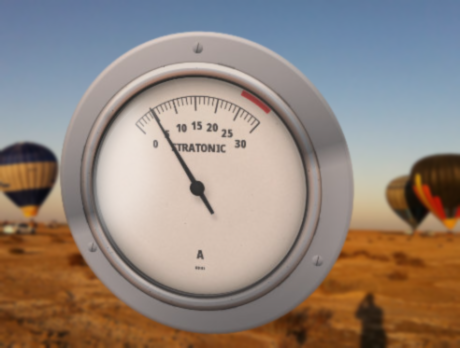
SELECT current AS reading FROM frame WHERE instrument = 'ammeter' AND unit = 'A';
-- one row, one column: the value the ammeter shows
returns 5 A
